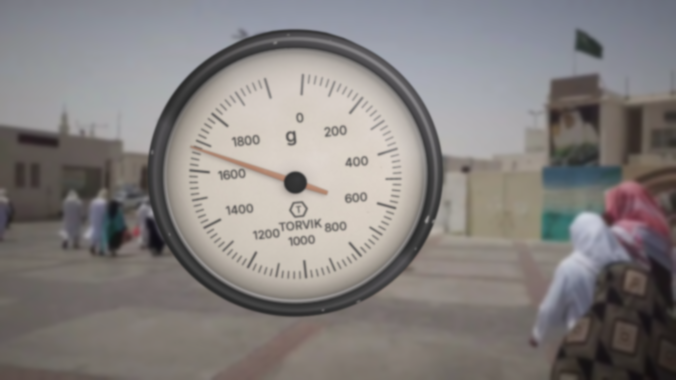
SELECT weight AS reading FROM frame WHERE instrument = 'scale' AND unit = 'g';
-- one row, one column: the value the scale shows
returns 1680 g
